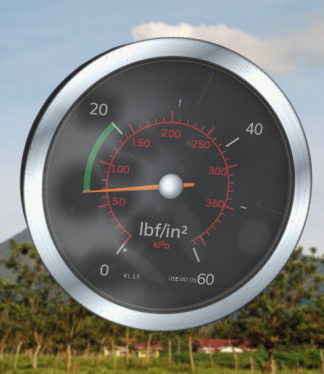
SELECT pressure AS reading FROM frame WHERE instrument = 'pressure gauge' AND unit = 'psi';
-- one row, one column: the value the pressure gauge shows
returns 10 psi
